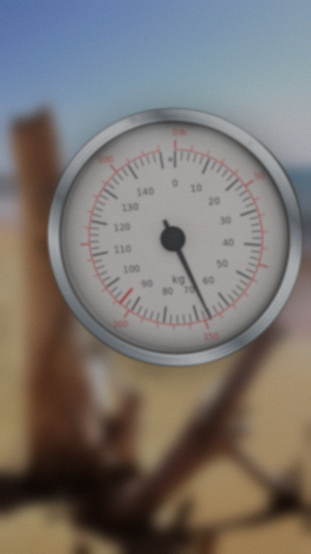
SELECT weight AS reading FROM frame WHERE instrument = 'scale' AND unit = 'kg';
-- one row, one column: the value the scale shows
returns 66 kg
